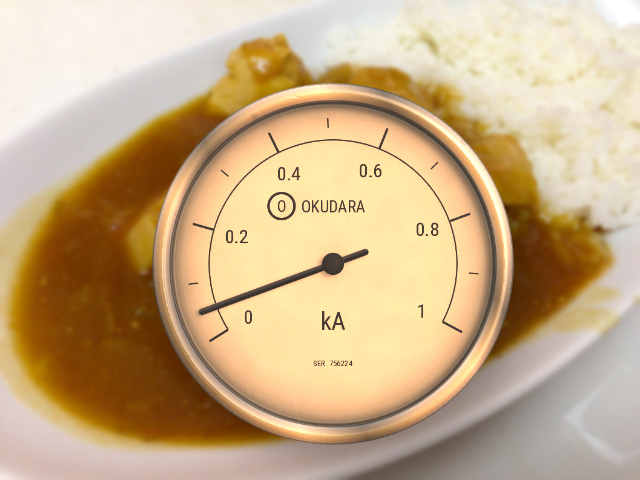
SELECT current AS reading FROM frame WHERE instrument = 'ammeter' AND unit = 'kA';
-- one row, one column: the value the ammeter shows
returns 0.05 kA
